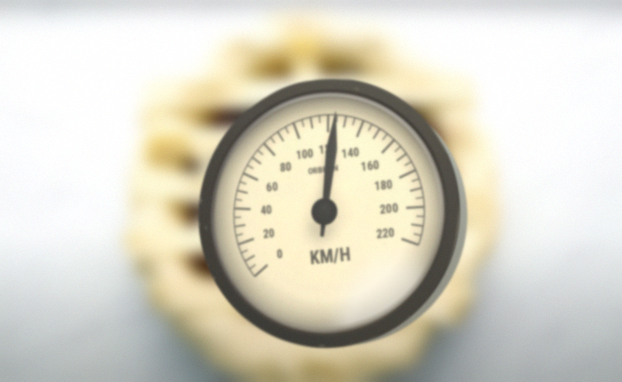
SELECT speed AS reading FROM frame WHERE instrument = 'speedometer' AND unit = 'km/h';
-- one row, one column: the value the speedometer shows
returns 125 km/h
